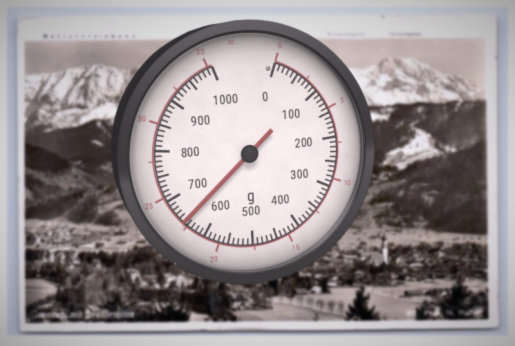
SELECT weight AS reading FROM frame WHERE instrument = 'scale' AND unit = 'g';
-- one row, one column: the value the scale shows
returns 650 g
